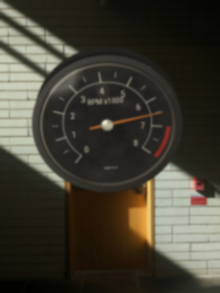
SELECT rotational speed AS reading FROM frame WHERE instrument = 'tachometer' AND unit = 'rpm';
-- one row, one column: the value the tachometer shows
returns 6500 rpm
